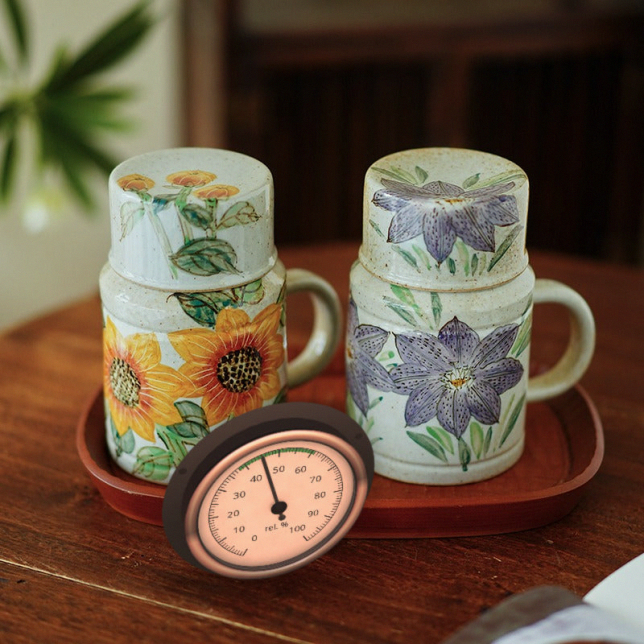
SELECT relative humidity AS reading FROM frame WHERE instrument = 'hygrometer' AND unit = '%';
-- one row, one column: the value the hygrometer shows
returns 45 %
